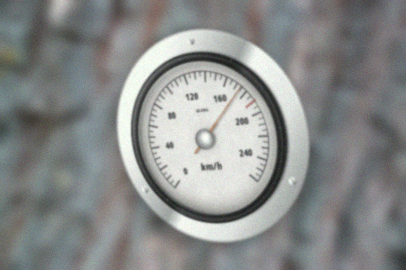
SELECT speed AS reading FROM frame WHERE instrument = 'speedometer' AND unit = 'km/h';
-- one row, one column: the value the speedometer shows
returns 175 km/h
